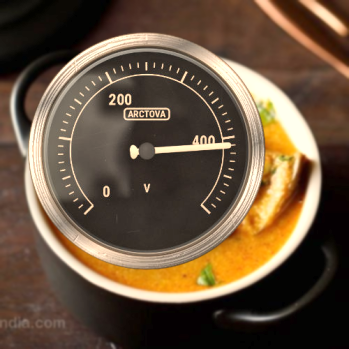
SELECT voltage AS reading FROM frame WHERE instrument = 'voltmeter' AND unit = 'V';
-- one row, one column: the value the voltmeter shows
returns 410 V
